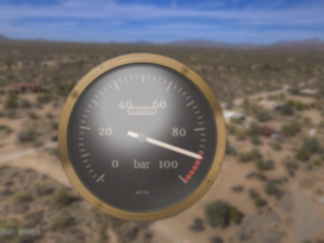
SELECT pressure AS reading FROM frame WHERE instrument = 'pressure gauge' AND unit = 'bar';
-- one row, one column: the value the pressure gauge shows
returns 90 bar
